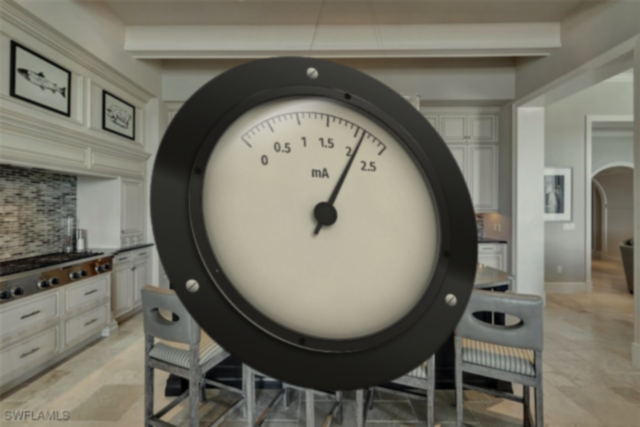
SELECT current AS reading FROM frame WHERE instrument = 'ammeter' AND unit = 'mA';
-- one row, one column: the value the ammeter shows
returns 2.1 mA
